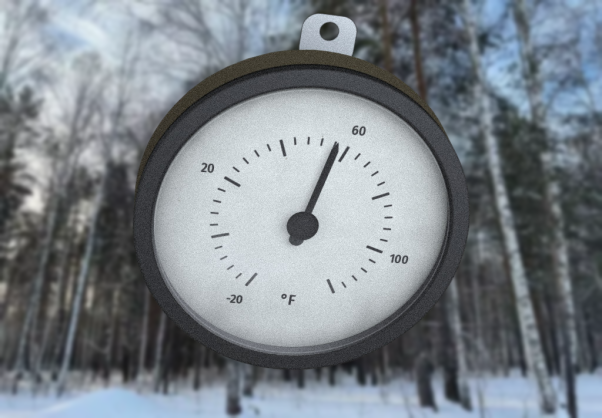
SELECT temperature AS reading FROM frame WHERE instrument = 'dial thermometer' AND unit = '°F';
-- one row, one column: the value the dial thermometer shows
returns 56 °F
